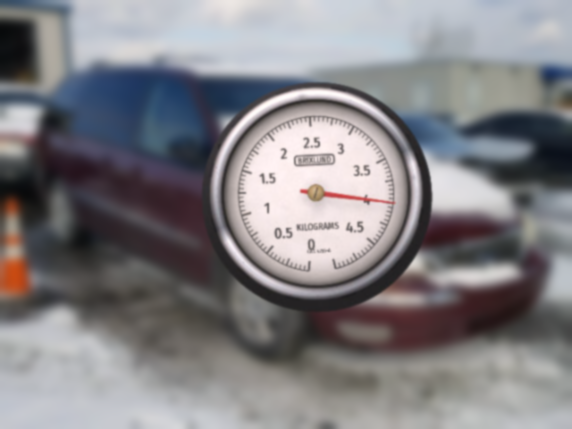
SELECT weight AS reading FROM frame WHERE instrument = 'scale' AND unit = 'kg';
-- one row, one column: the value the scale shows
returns 4 kg
